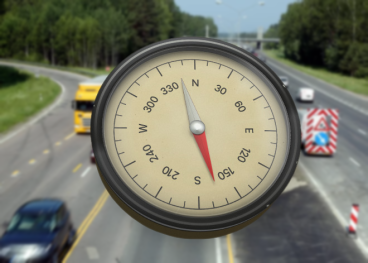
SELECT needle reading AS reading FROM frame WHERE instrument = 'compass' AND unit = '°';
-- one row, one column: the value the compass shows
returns 165 °
